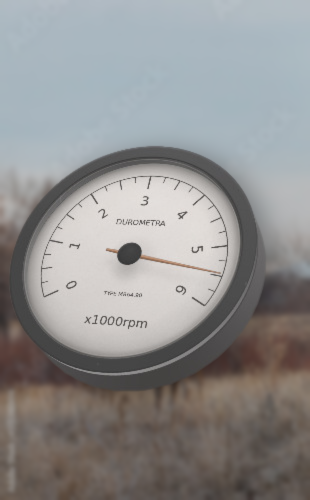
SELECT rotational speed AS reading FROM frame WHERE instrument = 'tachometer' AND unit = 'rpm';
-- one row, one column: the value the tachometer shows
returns 5500 rpm
